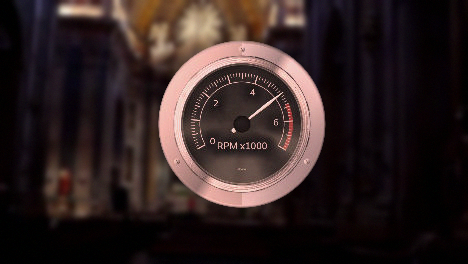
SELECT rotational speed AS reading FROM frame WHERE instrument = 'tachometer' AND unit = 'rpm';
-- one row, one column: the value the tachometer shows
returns 5000 rpm
